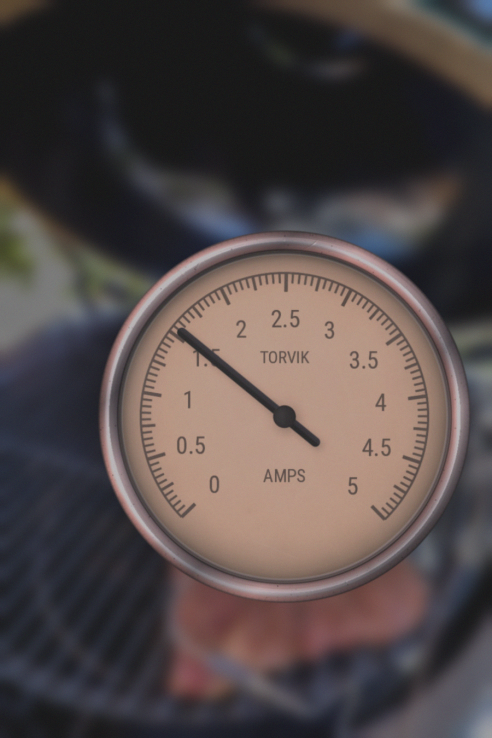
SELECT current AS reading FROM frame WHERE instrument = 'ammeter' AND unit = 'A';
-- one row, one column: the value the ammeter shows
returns 1.55 A
